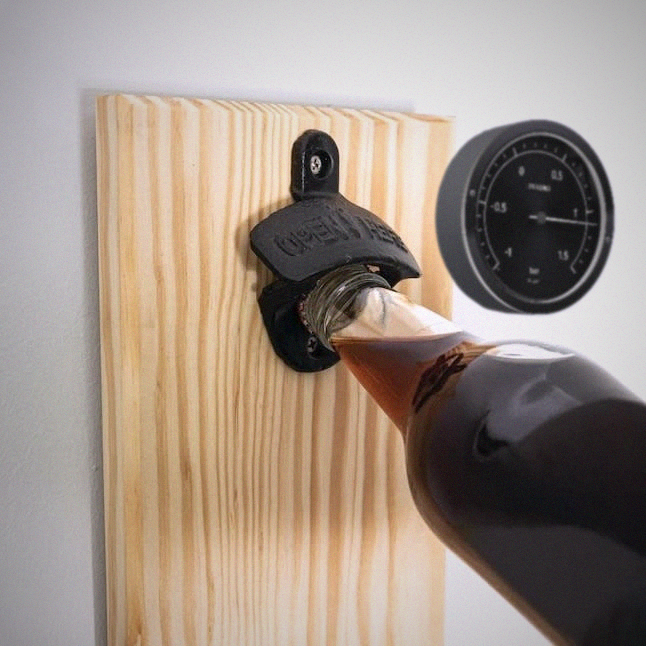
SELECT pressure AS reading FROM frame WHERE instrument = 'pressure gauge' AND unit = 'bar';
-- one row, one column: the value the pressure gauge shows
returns 1.1 bar
